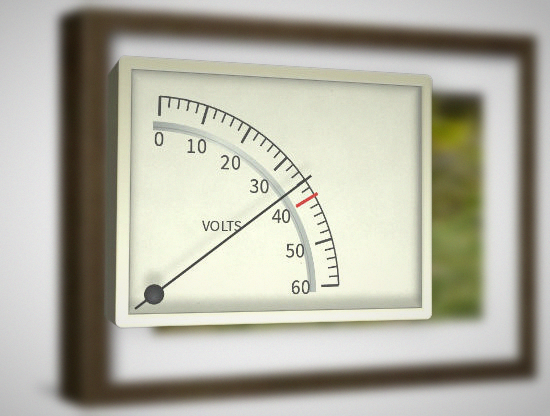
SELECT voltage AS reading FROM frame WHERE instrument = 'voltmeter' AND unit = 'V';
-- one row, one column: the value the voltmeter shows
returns 36 V
